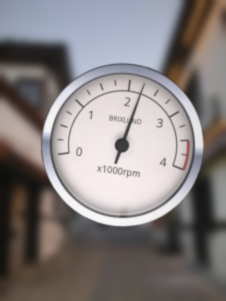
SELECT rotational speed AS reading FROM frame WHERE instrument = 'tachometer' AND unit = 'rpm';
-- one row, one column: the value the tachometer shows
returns 2250 rpm
